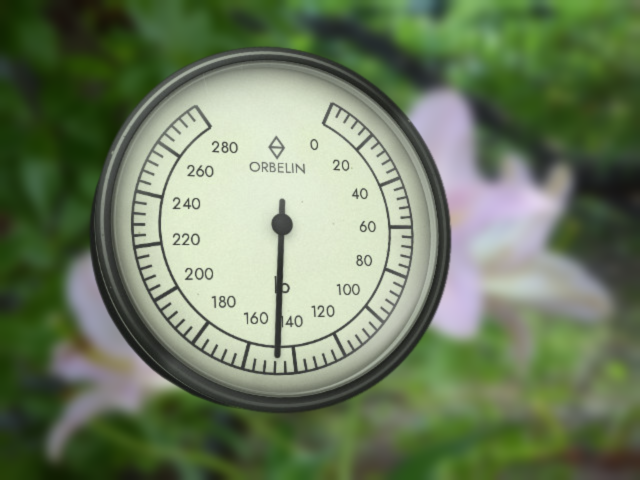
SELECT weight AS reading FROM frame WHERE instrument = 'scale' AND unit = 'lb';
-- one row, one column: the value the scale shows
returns 148 lb
